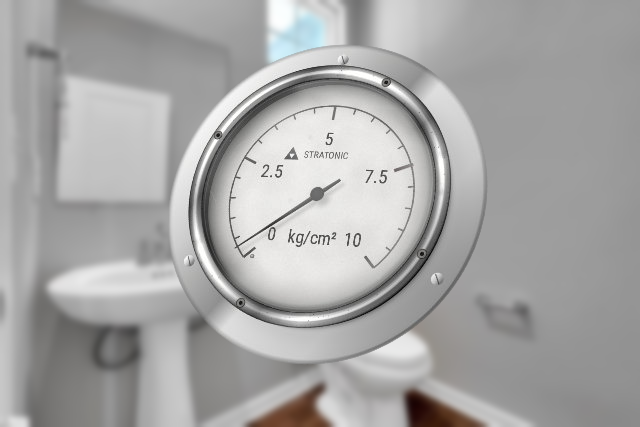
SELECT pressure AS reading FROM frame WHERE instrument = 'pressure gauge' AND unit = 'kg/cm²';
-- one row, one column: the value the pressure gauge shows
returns 0.25 kg/cm²
